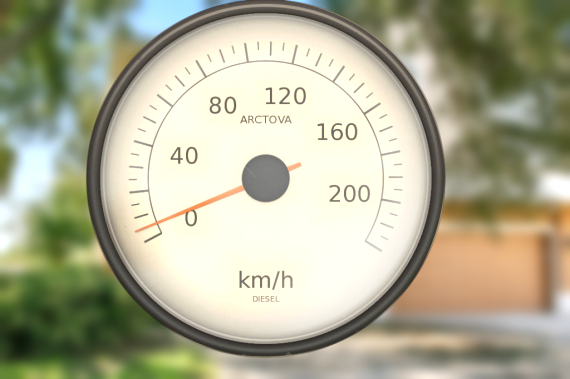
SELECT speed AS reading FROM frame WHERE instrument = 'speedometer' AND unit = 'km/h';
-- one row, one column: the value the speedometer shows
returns 5 km/h
